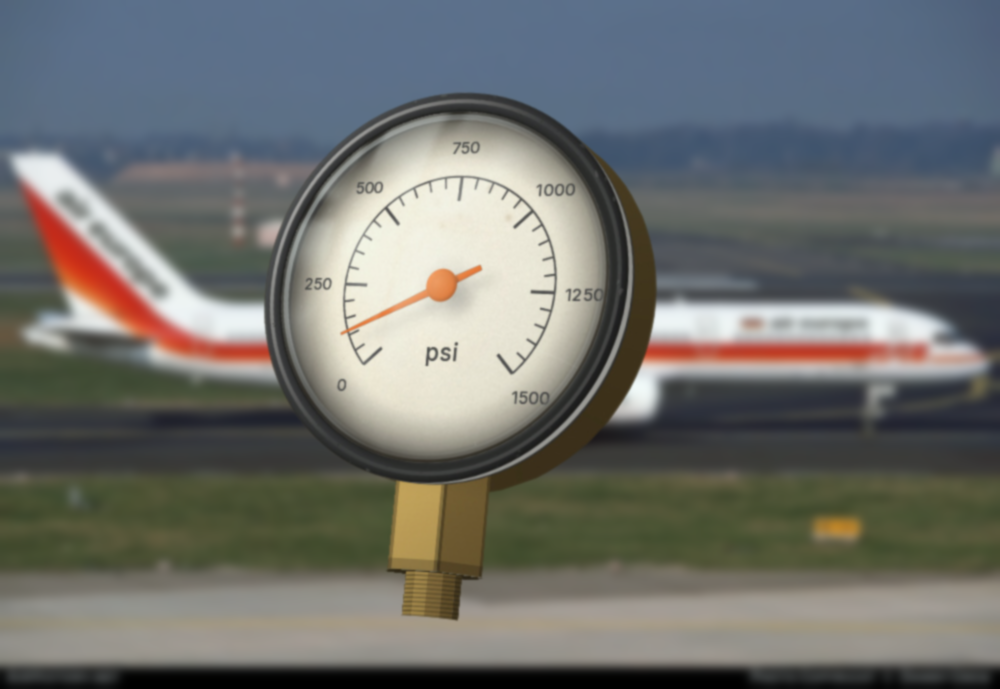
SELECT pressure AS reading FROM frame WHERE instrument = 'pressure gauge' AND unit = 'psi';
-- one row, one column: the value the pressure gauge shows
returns 100 psi
